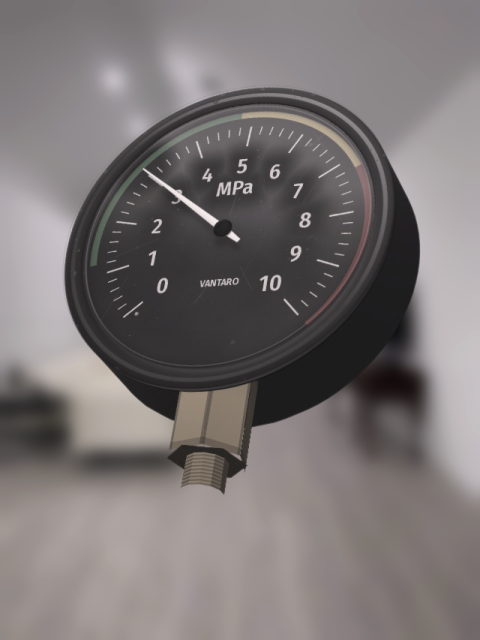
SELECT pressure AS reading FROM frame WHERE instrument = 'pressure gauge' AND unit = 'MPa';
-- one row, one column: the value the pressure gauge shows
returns 3 MPa
